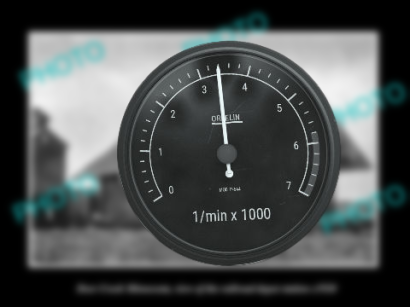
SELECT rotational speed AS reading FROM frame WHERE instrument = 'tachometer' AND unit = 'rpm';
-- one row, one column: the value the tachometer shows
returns 3400 rpm
